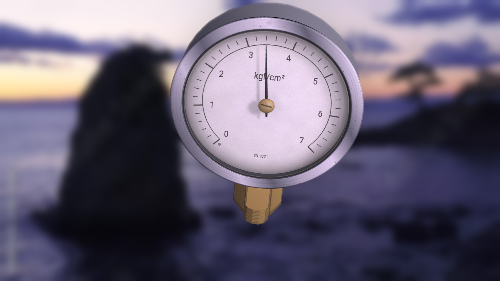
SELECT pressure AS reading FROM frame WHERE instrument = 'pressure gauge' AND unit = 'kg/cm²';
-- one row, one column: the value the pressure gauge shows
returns 3.4 kg/cm²
